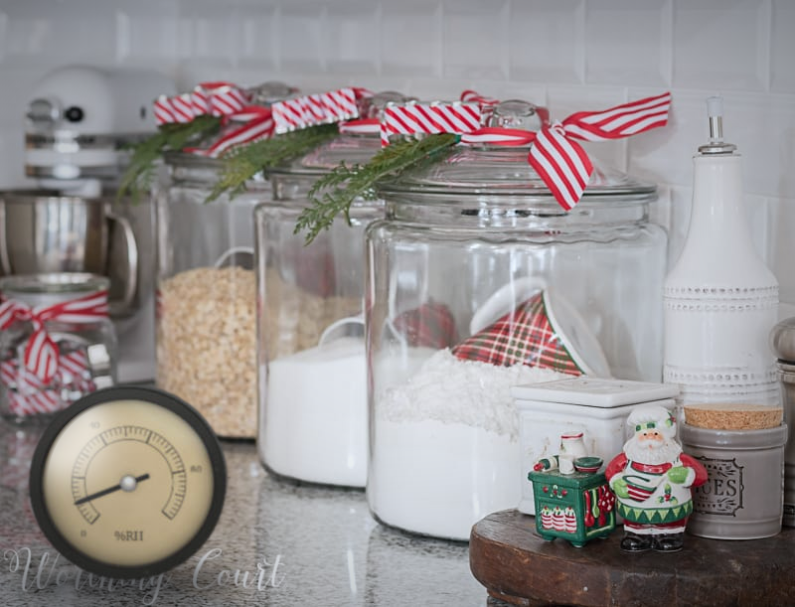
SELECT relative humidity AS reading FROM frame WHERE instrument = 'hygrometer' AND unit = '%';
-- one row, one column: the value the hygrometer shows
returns 10 %
